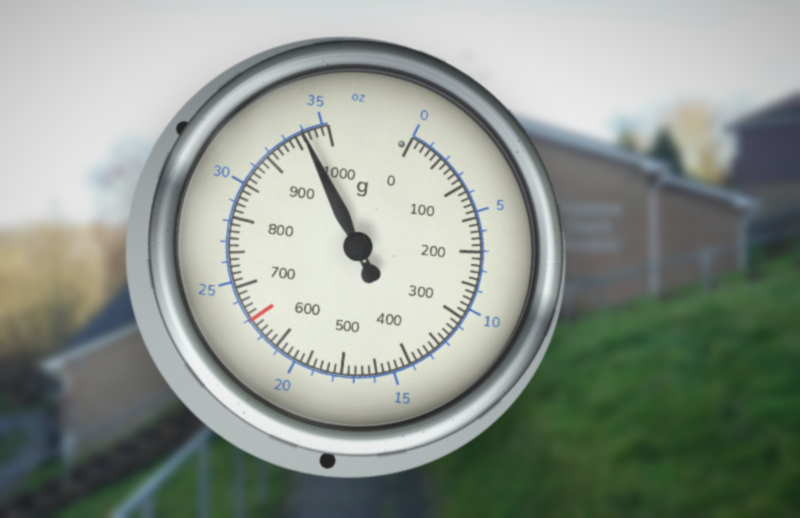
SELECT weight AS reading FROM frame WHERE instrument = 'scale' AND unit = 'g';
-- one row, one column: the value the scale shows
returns 960 g
